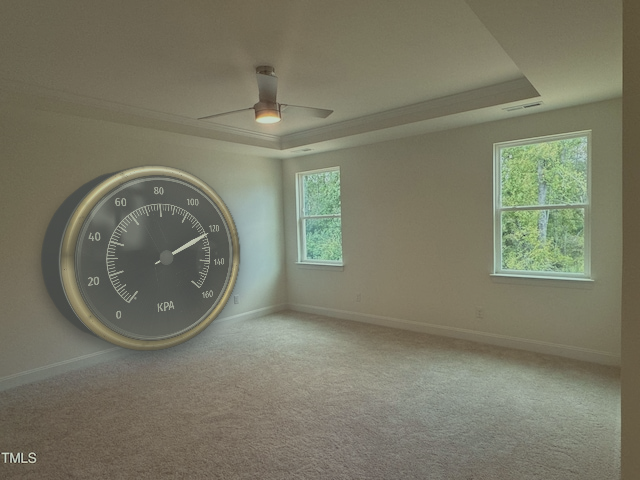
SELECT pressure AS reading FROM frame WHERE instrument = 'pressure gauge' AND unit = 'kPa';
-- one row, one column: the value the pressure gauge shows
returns 120 kPa
